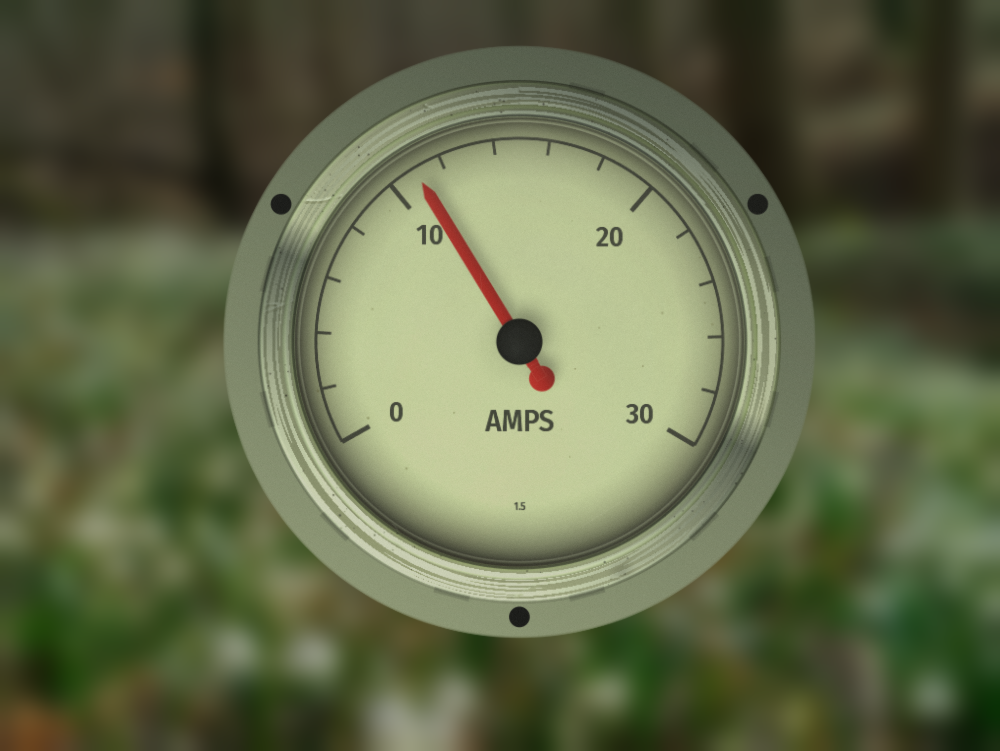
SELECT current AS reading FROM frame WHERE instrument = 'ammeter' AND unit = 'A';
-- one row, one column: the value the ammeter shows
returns 11 A
